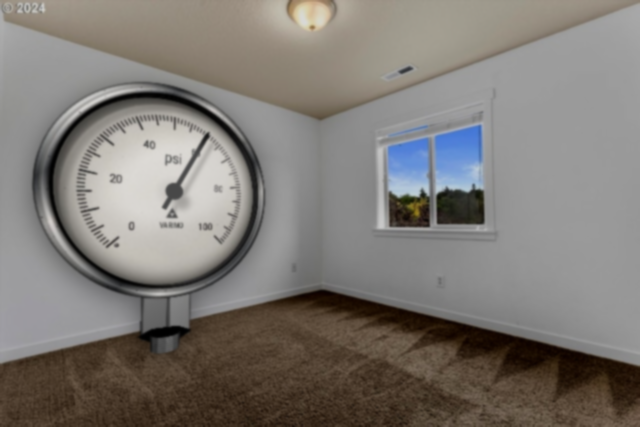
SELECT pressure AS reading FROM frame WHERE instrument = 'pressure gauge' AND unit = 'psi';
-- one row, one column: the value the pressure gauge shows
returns 60 psi
